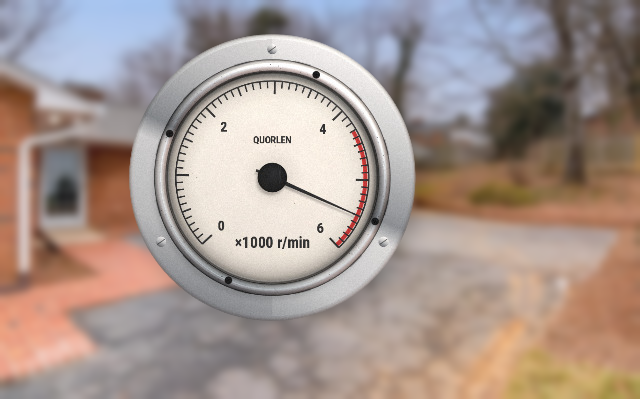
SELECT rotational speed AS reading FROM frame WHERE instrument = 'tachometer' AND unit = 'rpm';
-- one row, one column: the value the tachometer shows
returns 5500 rpm
